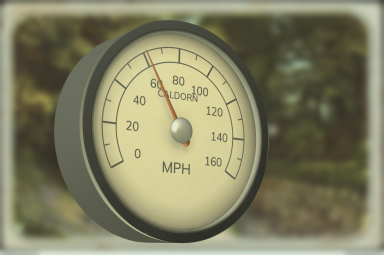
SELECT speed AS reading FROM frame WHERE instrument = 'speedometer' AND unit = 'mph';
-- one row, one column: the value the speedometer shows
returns 60 mph
